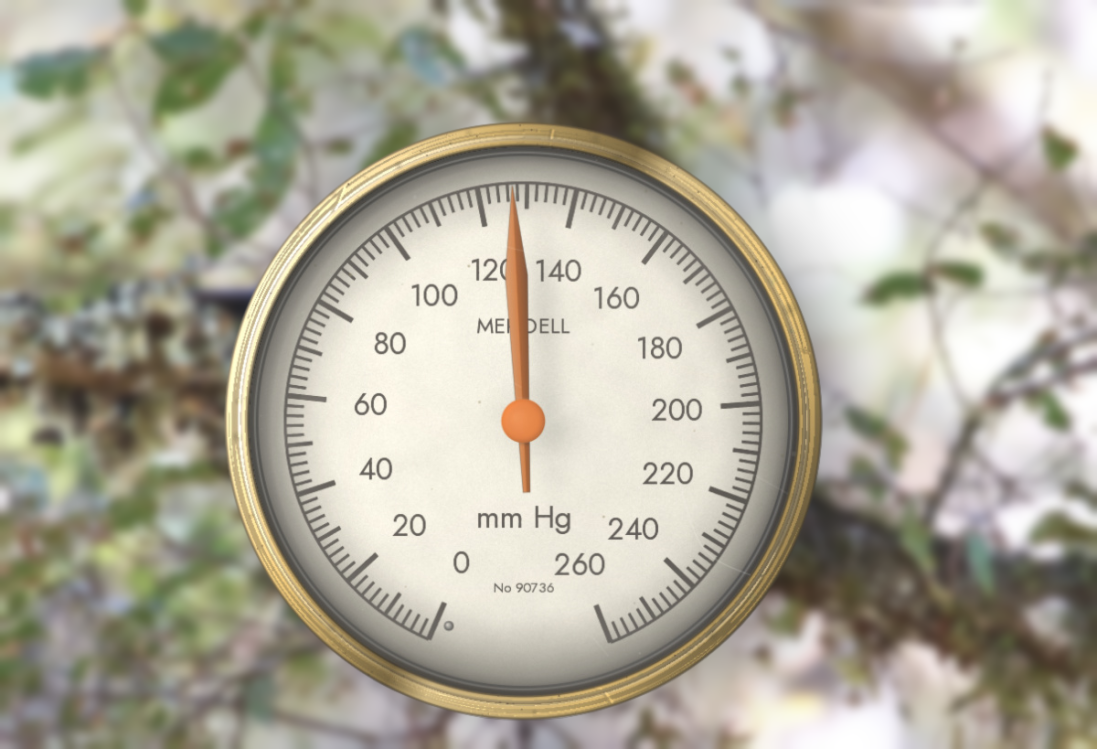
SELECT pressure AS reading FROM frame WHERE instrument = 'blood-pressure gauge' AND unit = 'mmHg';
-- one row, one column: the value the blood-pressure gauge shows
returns 127 mmHg
